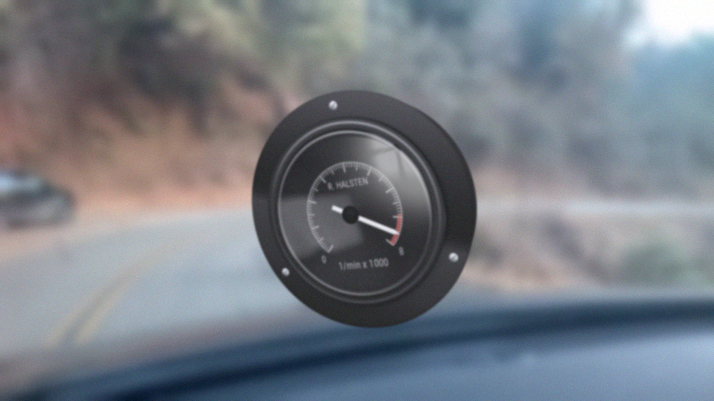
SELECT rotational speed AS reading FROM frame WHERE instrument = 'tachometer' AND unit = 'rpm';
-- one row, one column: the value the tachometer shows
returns 7500 rpm
